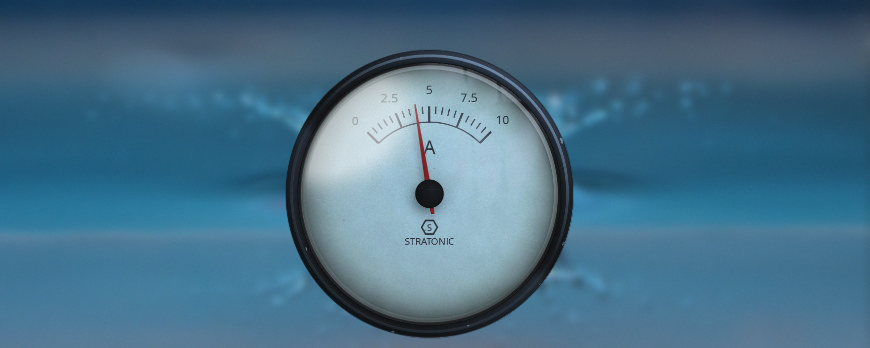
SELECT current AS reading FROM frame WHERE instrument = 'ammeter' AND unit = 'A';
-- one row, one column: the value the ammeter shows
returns 4 A
